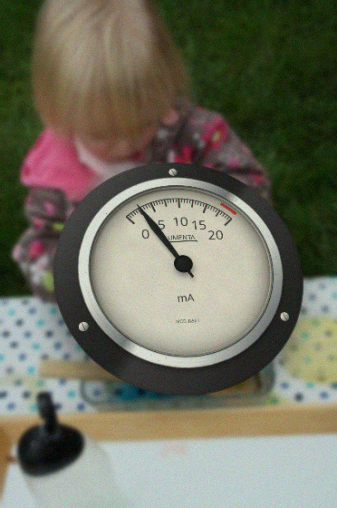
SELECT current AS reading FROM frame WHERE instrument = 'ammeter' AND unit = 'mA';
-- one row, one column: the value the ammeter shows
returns 2.5 mA
